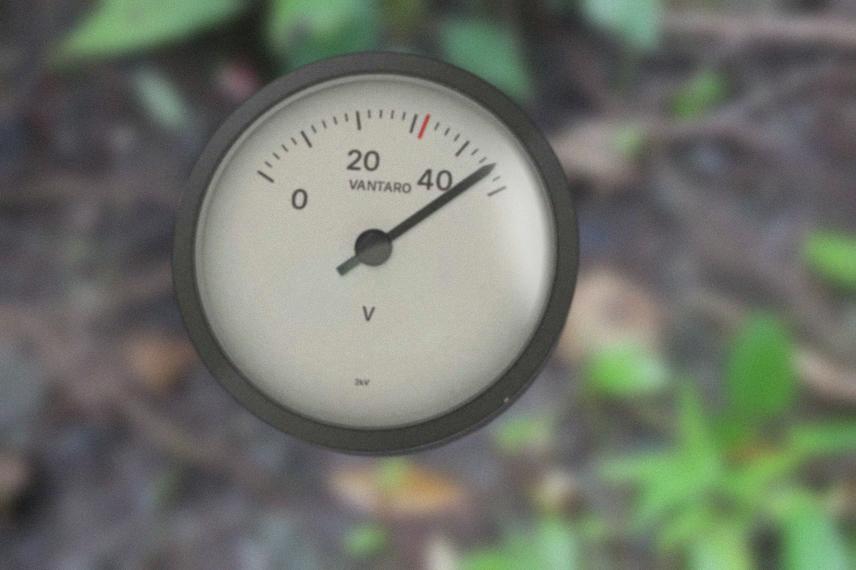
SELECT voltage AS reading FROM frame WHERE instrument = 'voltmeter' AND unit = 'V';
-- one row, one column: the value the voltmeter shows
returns 46 V
